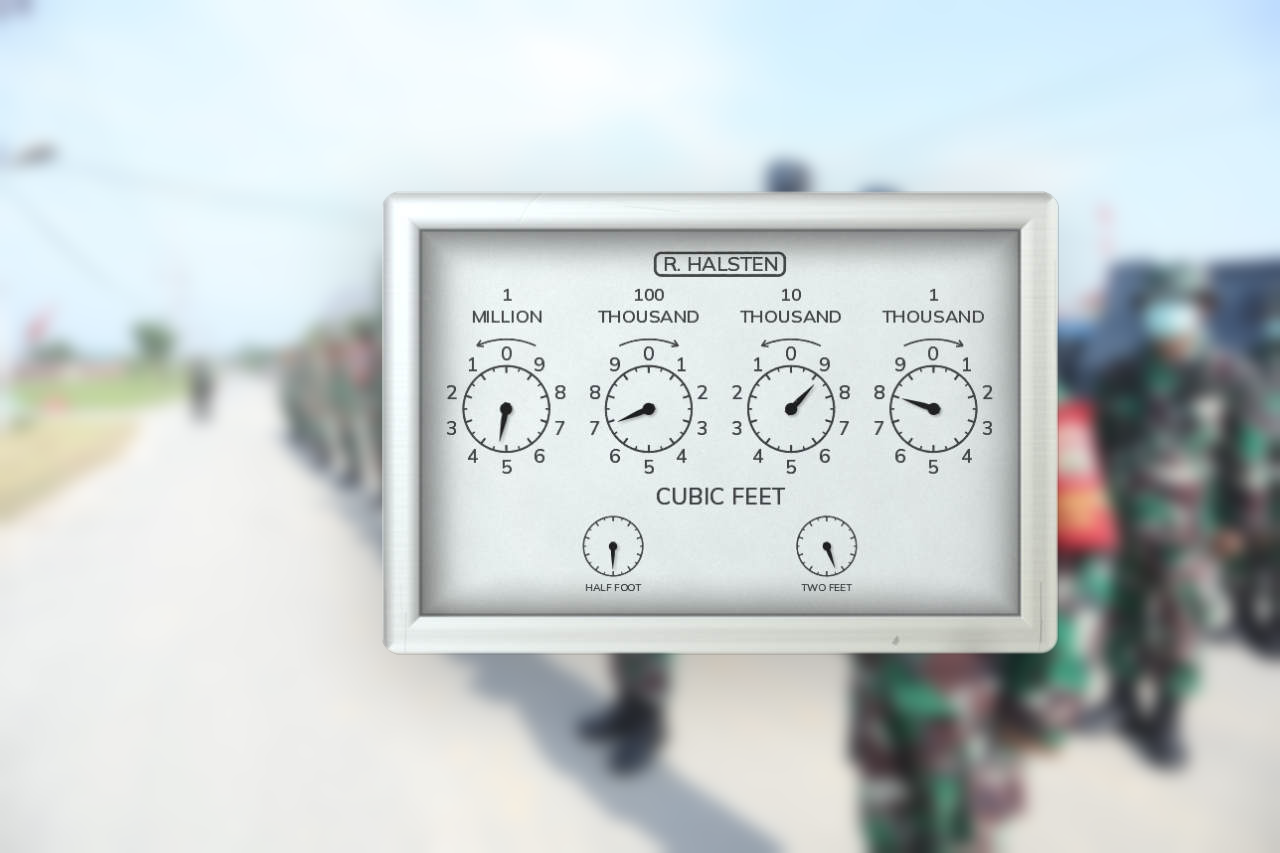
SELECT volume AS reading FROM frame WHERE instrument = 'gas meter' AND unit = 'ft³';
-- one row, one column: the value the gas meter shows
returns 468800 ft³
